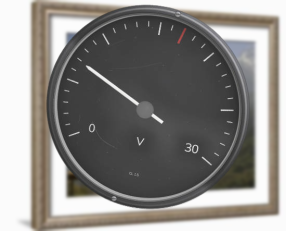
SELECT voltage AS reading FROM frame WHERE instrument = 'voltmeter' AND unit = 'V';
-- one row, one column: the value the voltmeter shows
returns 7 V
